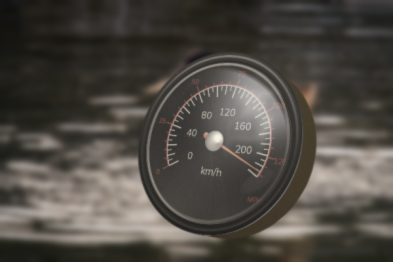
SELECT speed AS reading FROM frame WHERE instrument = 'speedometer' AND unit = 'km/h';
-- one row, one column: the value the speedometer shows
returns 215 km/h
